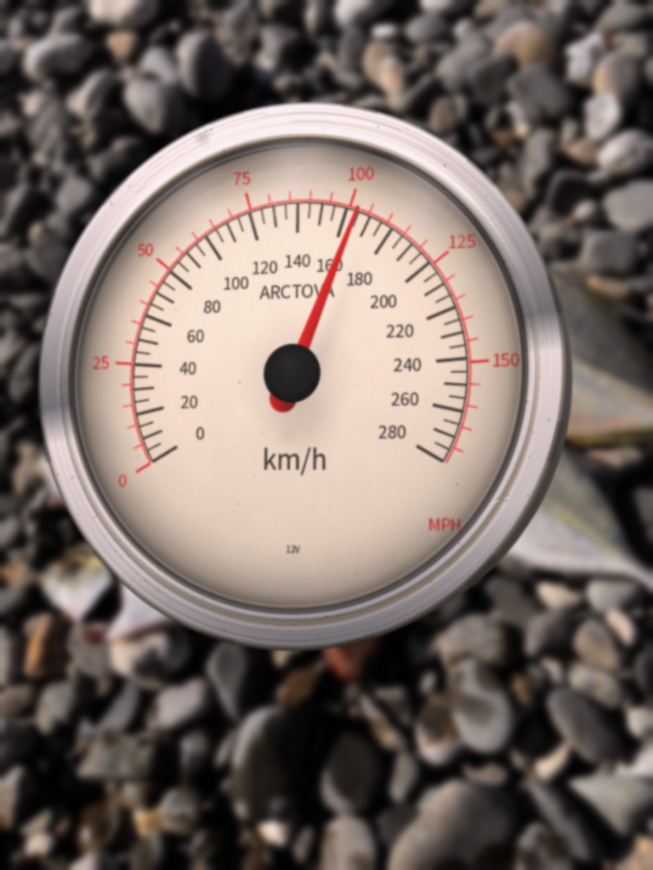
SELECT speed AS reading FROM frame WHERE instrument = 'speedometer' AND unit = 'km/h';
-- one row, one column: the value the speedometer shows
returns 165 km/h
